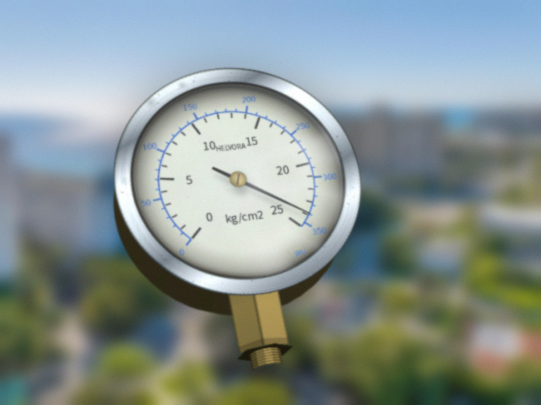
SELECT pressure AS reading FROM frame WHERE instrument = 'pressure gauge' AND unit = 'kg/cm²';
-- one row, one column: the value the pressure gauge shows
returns 24 kg/cm²
